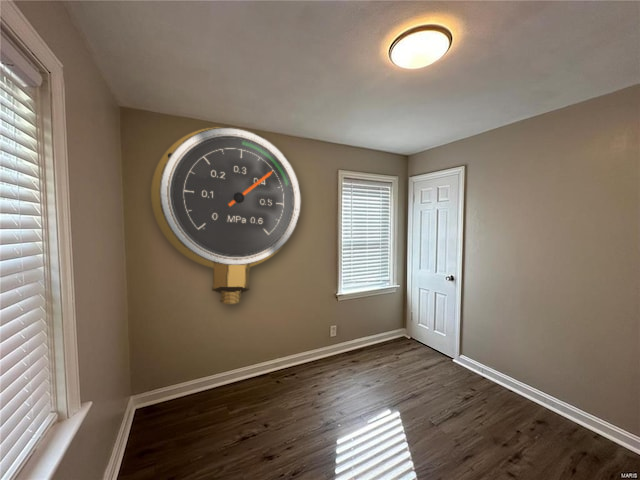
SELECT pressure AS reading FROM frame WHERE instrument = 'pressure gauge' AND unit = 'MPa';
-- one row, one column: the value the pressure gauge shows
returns 0.4 MPa
